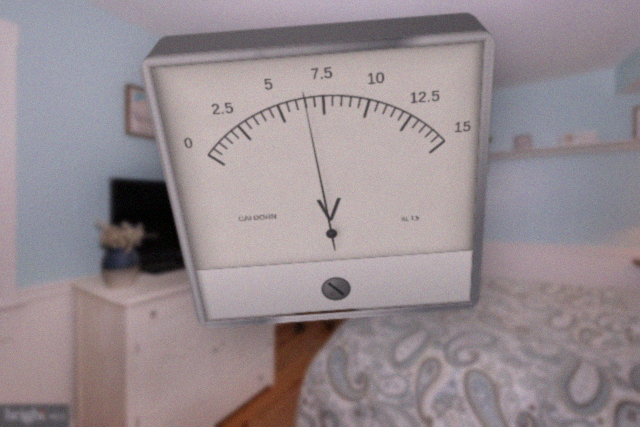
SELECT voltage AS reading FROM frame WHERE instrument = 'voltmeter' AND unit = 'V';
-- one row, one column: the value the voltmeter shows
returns 6.5 V
